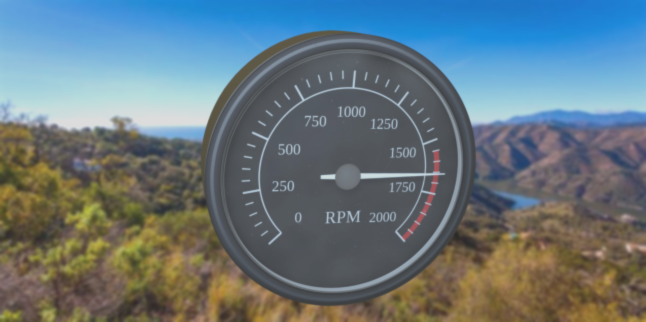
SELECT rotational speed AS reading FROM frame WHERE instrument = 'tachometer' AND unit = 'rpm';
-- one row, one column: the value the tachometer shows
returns 1650 rpm
